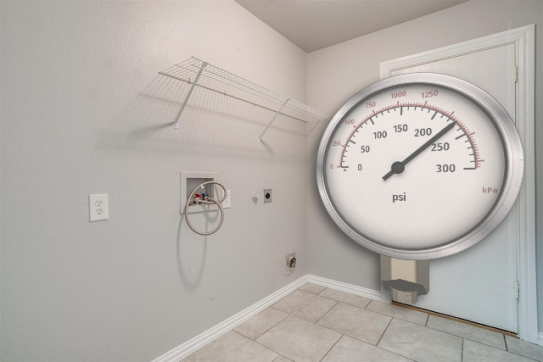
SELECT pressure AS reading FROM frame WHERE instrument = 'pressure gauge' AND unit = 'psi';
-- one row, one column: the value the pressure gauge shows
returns 230 psi
